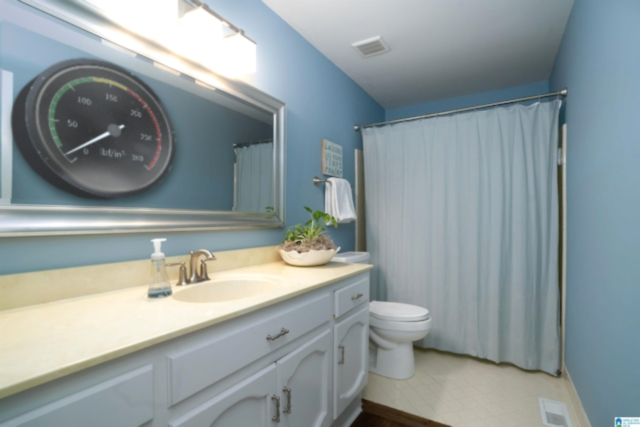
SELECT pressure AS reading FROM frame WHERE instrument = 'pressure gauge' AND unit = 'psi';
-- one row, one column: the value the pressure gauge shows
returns 10 psi
